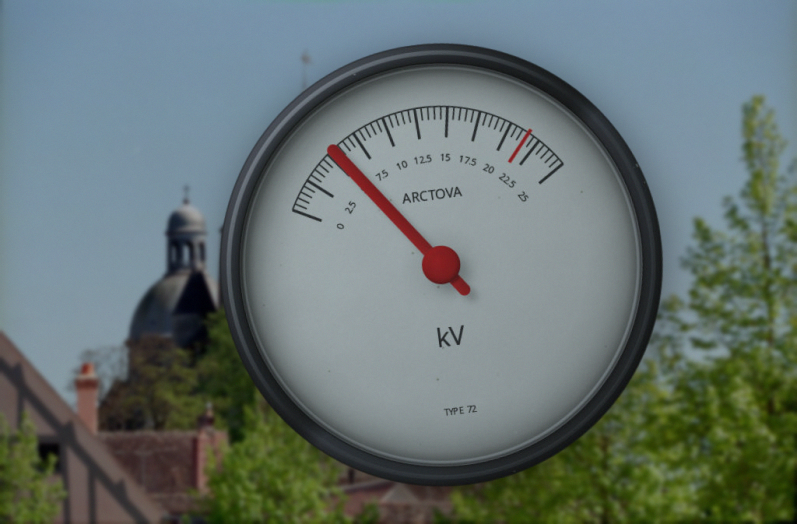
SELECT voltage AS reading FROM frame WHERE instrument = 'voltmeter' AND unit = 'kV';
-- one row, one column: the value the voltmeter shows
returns 5.5 kV
